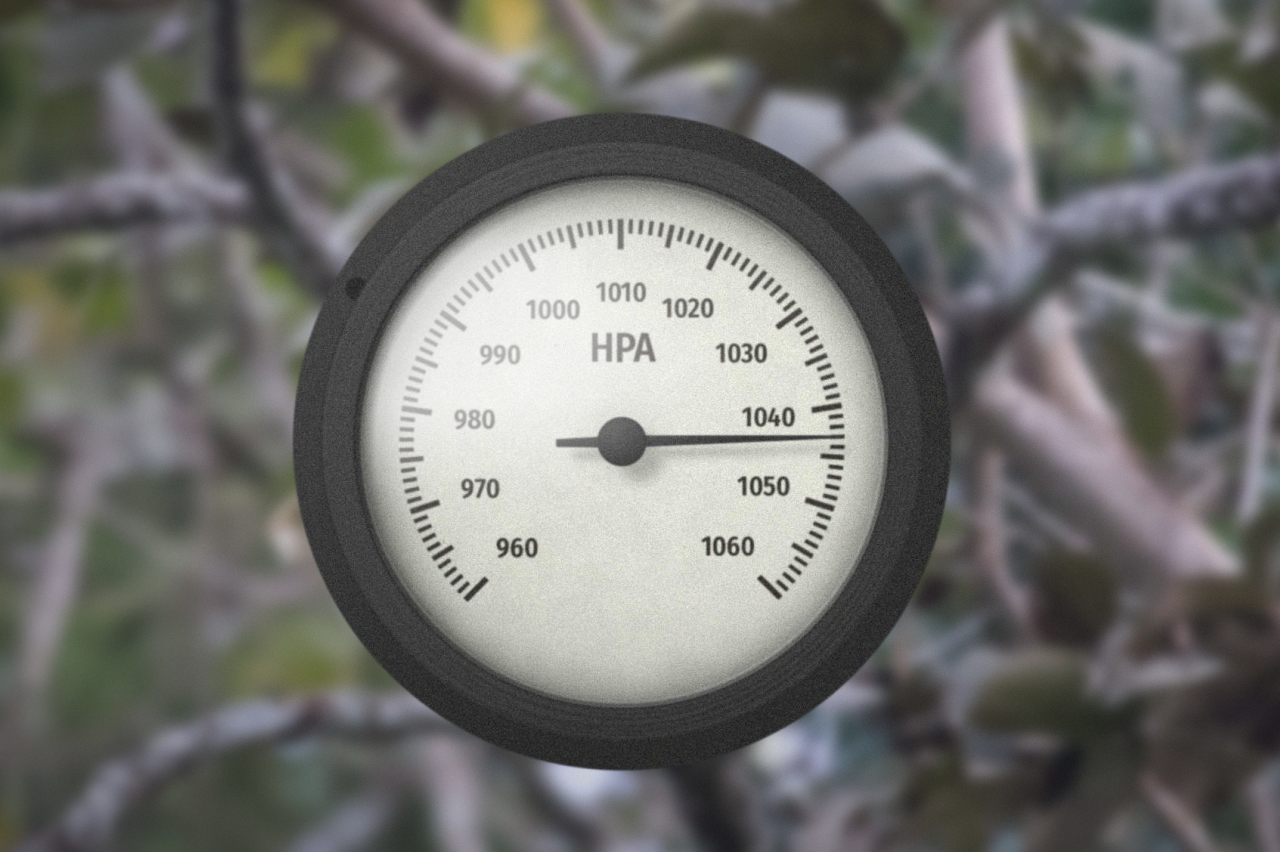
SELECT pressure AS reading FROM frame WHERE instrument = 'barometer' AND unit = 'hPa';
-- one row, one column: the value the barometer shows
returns 1043 hPa
